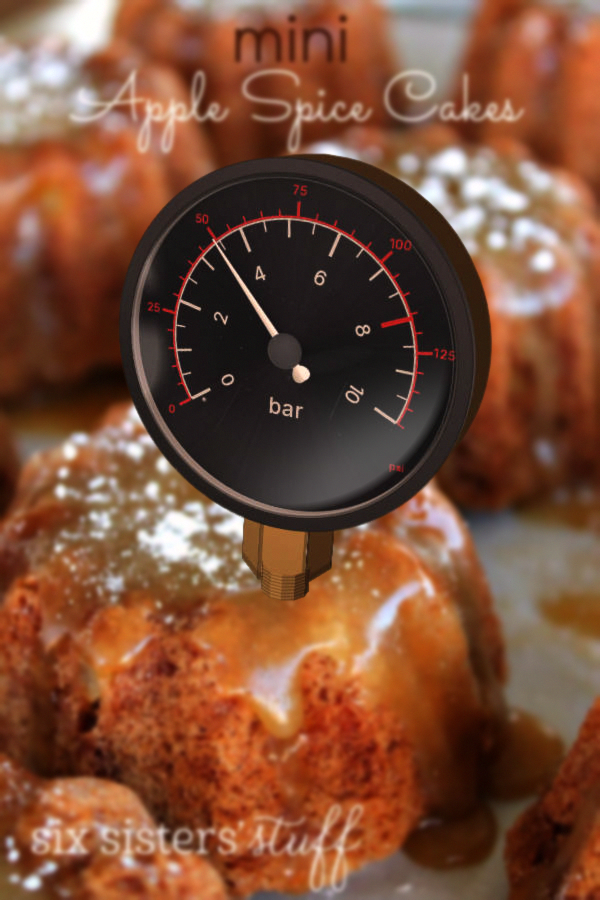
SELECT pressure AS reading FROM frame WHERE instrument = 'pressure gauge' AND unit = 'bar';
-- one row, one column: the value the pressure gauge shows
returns 3.5 bar
